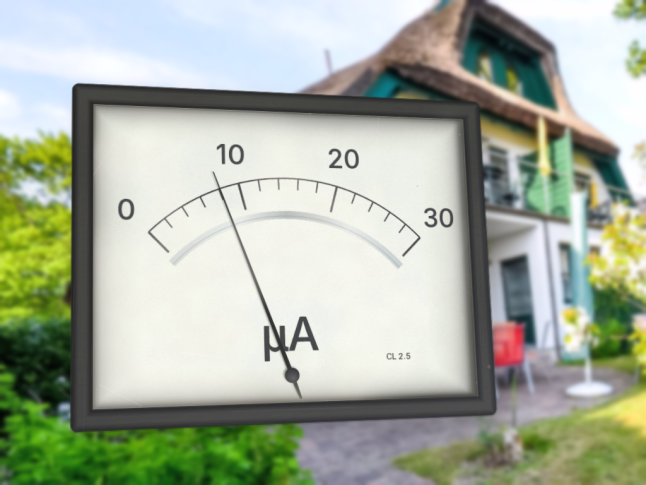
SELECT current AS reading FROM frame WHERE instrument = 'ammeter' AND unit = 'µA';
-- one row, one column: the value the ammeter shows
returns 8 µA
